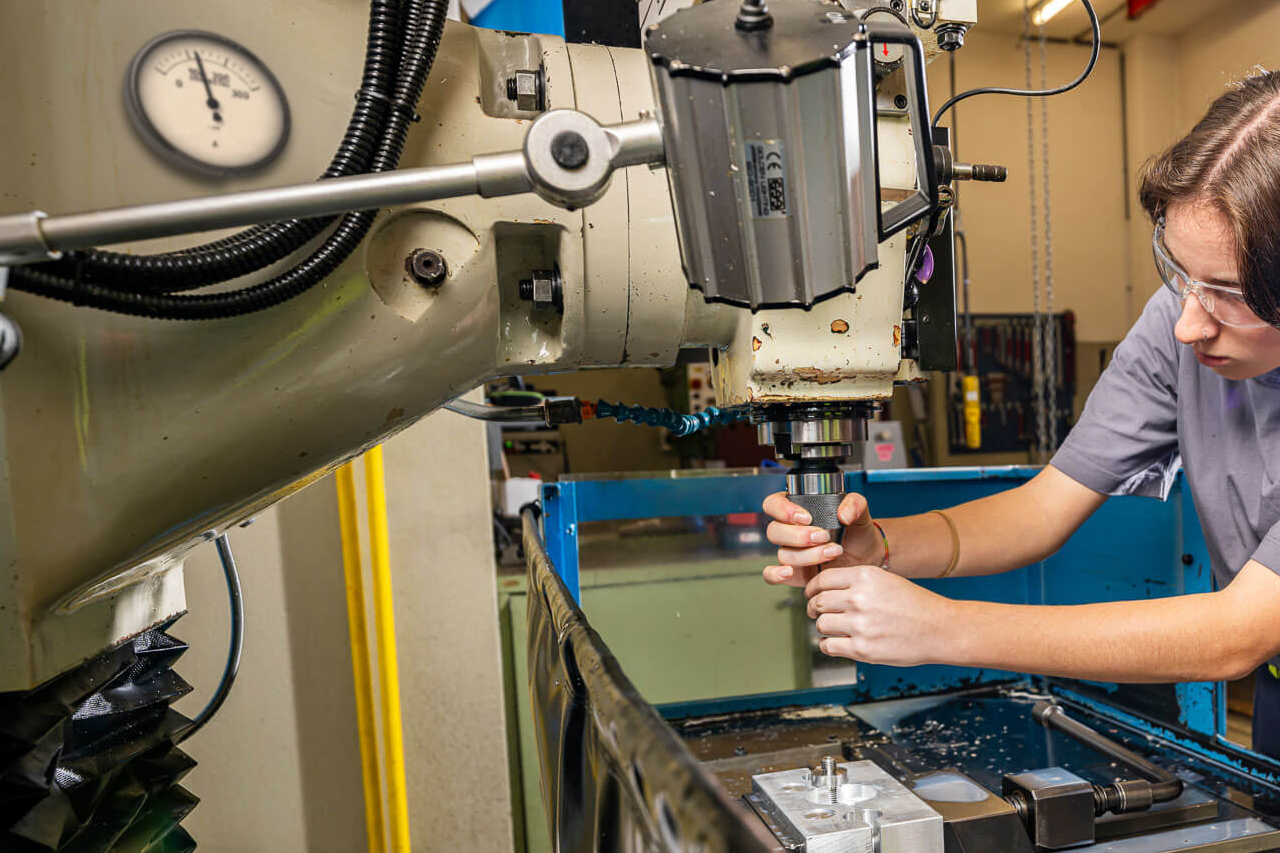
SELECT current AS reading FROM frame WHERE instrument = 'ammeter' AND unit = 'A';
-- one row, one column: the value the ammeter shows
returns 120 A
